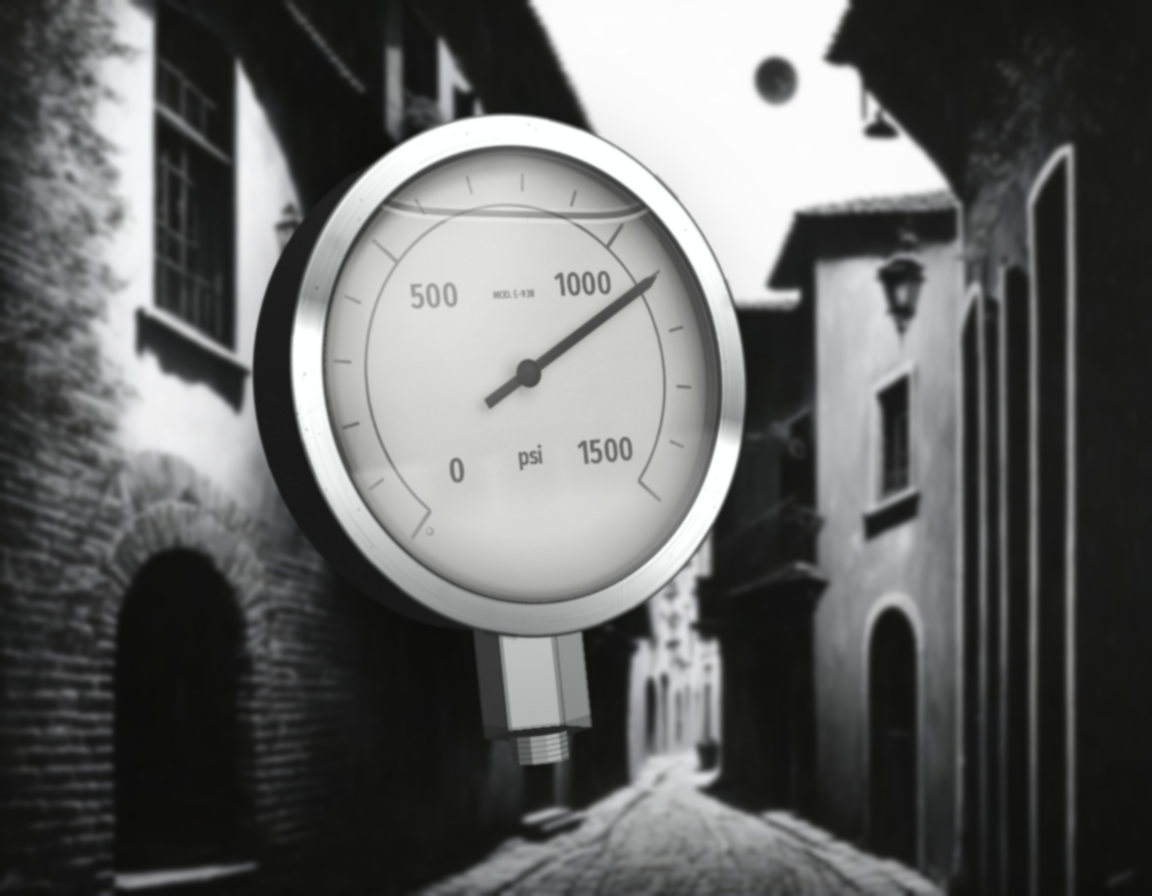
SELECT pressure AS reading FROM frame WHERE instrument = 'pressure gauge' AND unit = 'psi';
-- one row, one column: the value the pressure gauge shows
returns 1100 psi
